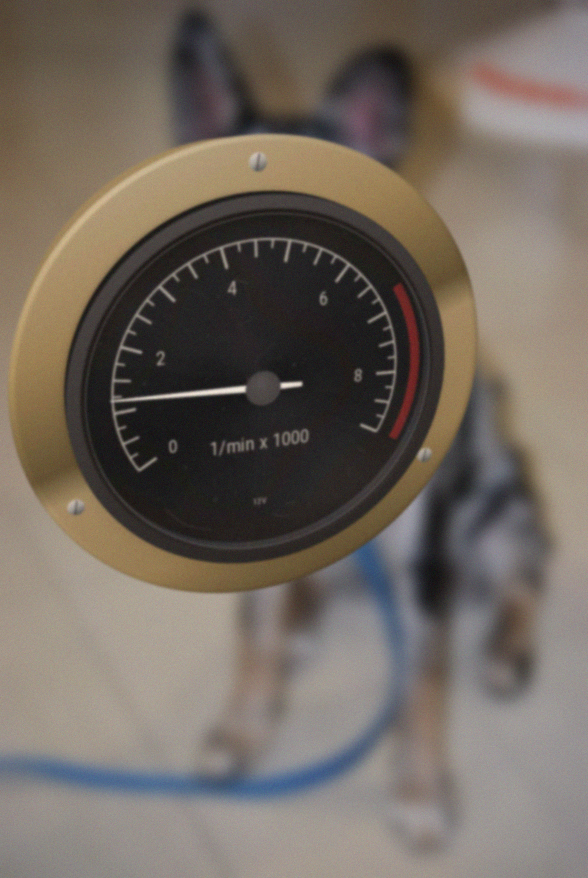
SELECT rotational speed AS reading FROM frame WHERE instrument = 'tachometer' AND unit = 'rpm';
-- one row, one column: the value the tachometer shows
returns 1250 rpm
